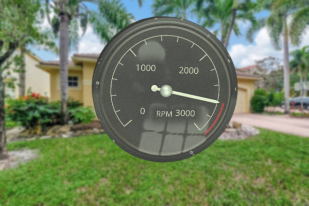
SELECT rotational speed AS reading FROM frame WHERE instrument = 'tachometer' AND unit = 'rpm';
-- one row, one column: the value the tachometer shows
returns 2600 rpm
